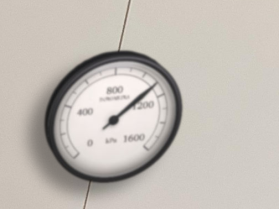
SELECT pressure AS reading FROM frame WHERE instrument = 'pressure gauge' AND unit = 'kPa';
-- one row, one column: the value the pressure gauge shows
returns 1100 kPa
